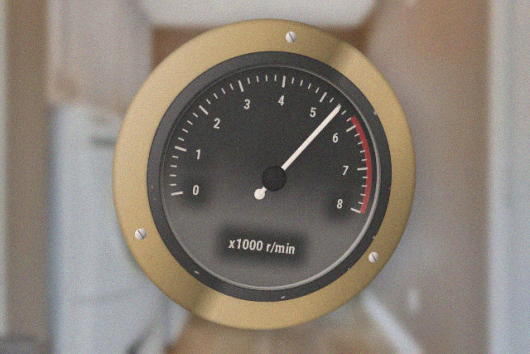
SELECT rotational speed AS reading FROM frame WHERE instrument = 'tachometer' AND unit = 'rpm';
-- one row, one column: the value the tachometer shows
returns 5400 rpm
